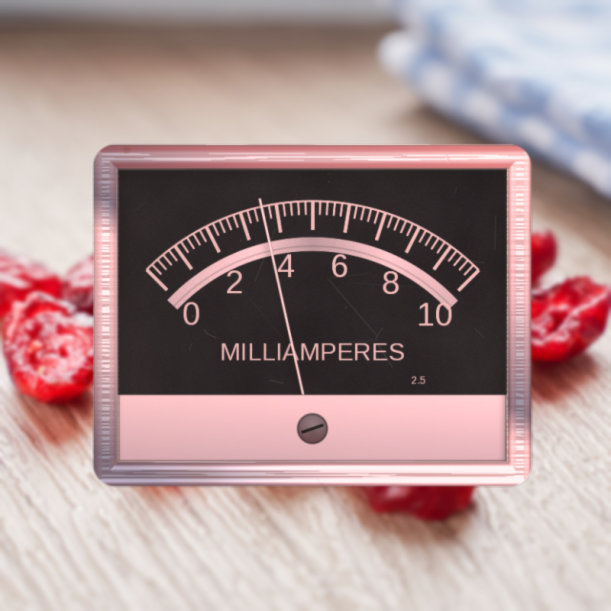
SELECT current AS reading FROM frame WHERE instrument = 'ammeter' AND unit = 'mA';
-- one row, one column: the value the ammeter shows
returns 3.6 mA
